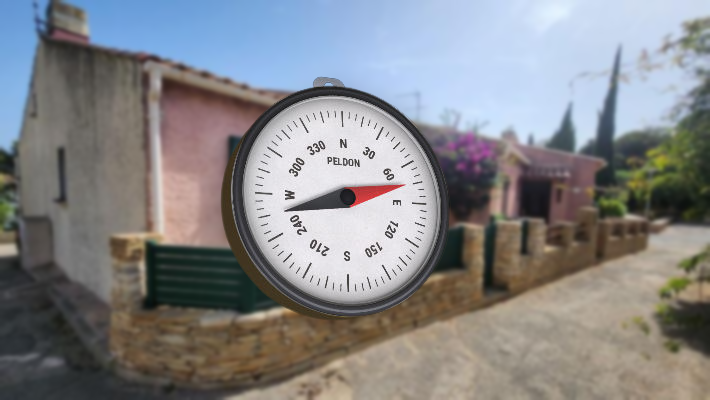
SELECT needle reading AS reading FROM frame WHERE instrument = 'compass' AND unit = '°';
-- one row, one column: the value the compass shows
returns 75 °
